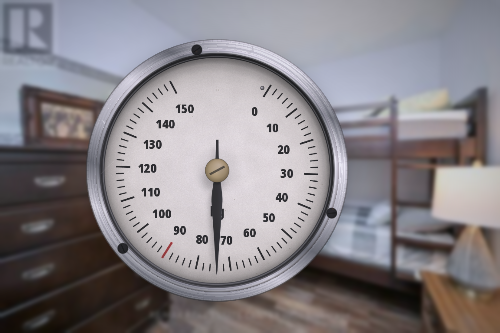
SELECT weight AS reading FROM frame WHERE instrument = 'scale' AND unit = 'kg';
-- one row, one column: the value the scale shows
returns 74 kg
